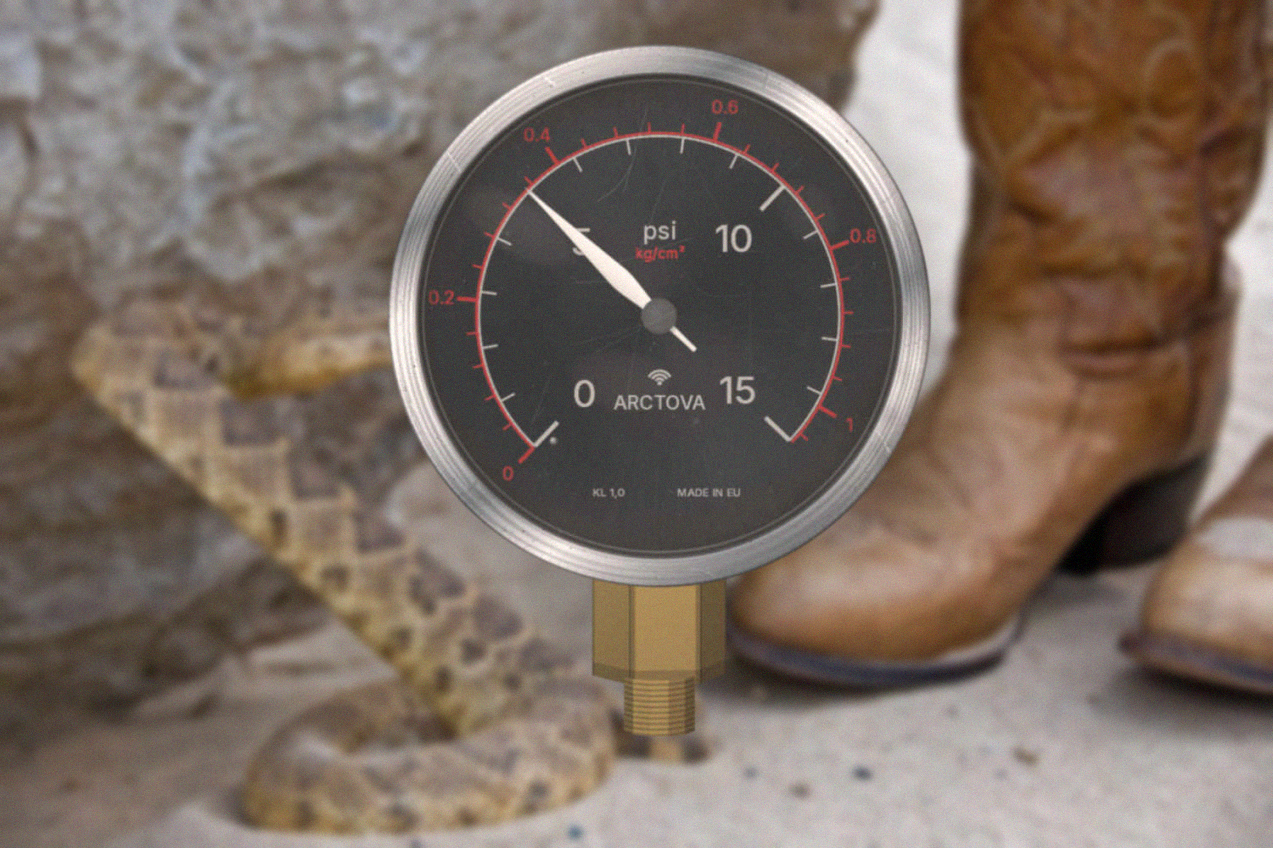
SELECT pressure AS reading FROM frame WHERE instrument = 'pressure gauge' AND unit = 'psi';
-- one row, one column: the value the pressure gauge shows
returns 5 psi
